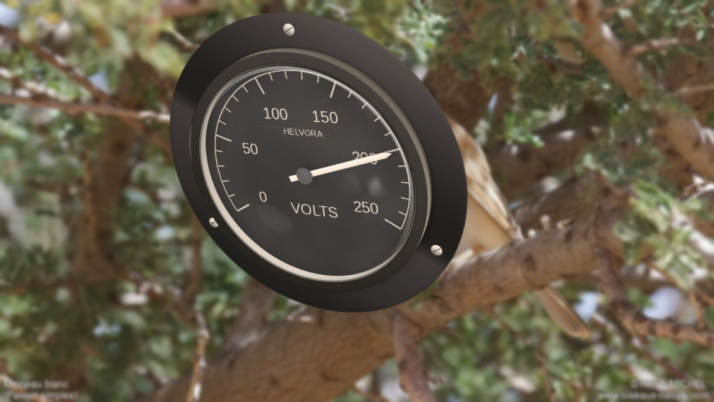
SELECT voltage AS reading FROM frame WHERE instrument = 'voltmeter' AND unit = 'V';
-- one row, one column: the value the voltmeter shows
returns 200 V
